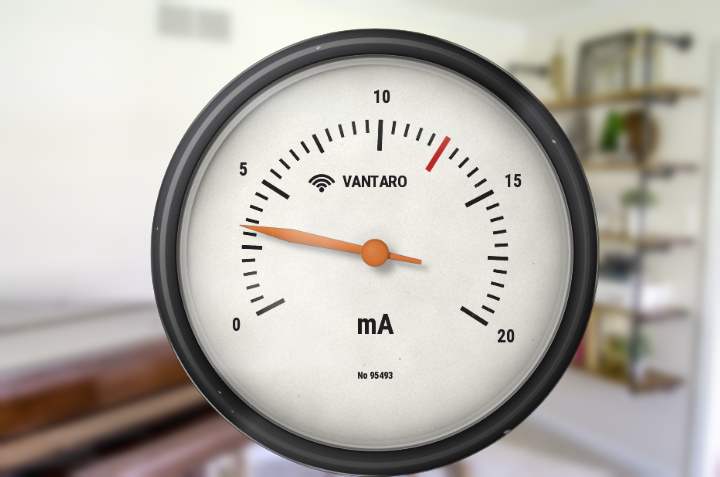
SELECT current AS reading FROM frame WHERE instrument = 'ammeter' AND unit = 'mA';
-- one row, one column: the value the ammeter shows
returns 3.25 mA
